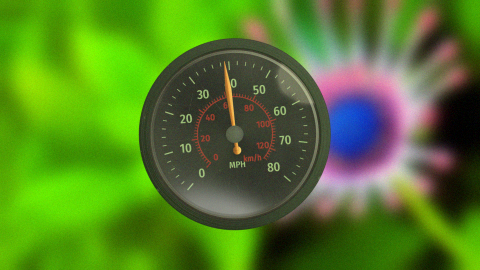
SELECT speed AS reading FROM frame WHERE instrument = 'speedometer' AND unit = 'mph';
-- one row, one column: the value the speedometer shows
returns 39 mph
